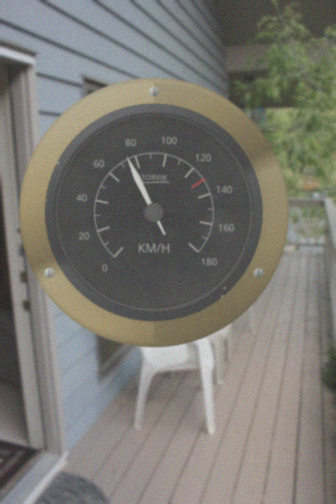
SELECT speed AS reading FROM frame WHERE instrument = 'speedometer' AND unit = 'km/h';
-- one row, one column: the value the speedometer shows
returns 75 km/h
